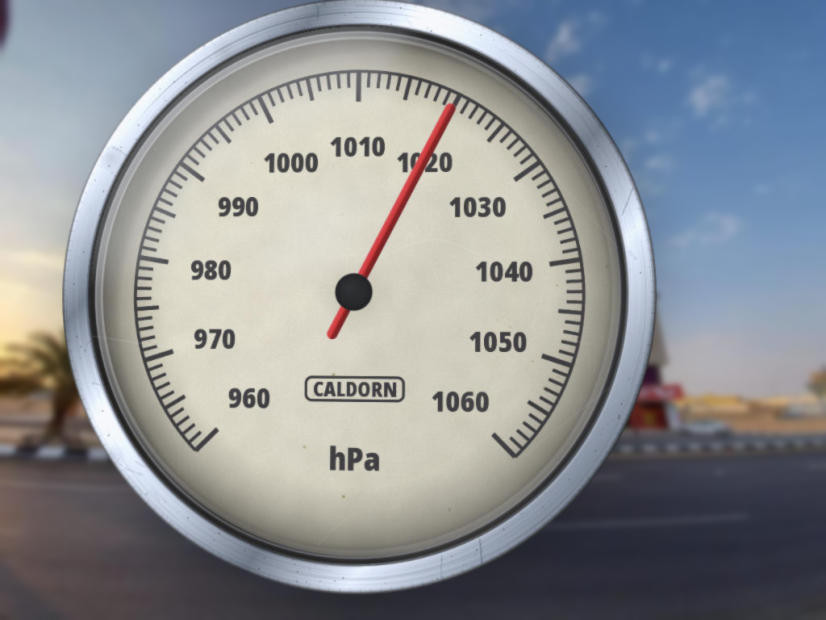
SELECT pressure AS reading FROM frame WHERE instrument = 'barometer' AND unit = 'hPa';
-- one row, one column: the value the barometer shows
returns 1020 hPa
